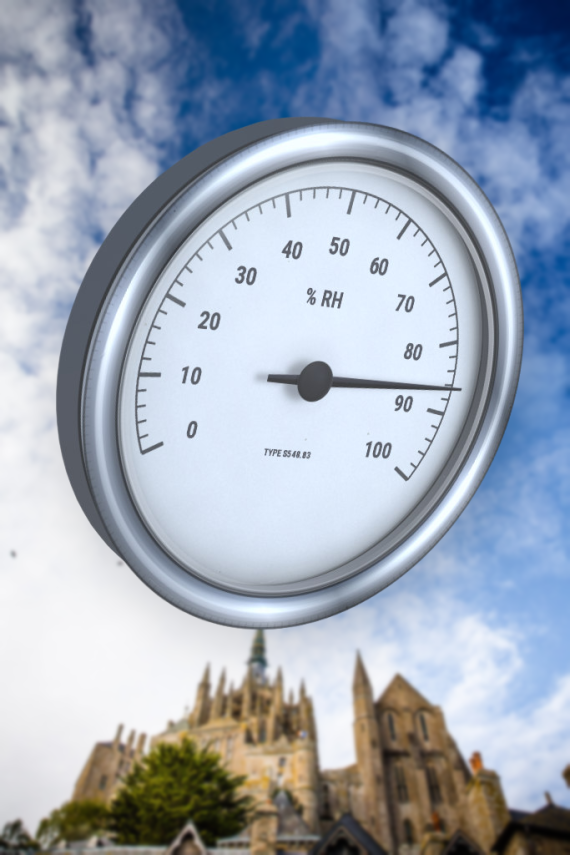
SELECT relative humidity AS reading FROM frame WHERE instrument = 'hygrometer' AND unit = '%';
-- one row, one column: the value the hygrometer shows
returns 86 %
